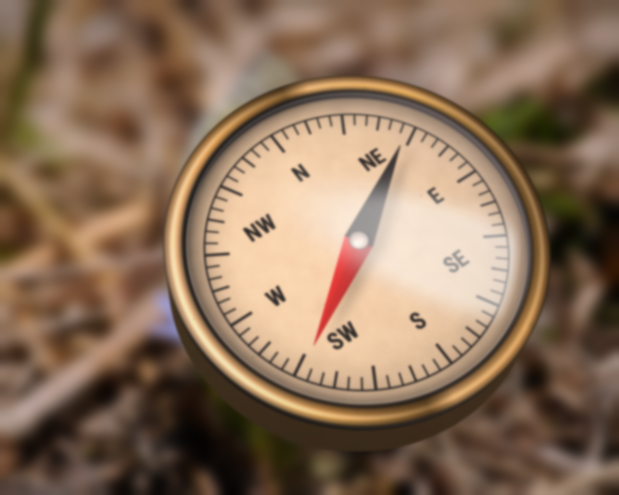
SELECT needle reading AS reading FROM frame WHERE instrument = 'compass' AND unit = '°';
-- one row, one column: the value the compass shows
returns 237.5 °
